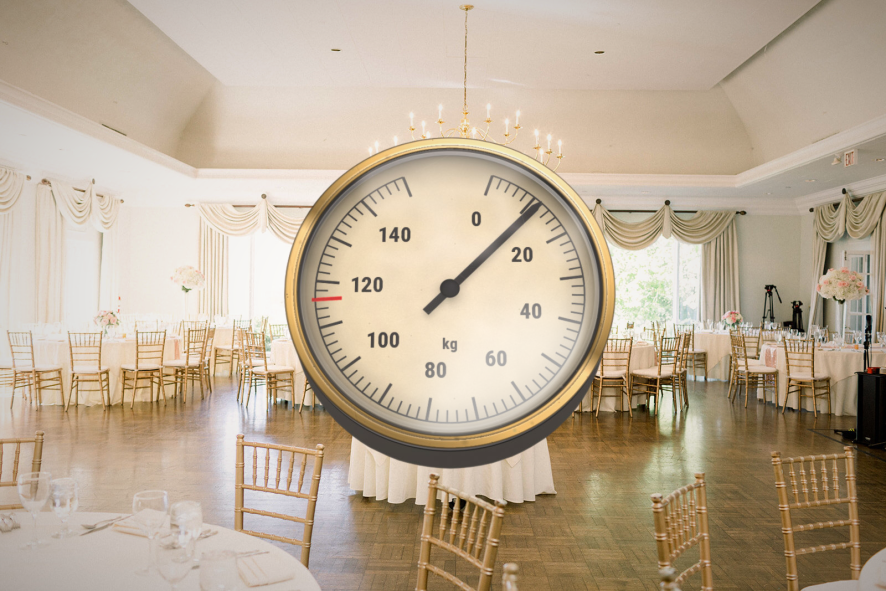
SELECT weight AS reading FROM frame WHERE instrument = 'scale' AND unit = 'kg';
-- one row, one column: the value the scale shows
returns 12 kg
